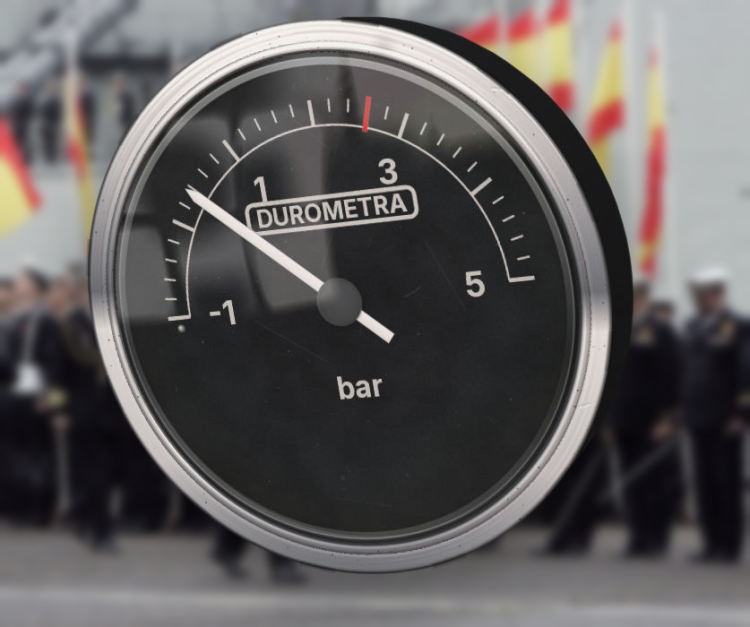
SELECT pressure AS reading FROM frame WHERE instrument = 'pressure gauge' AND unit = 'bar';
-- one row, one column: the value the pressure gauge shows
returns 0.4 bar
